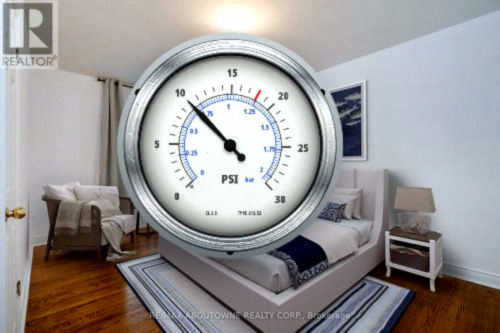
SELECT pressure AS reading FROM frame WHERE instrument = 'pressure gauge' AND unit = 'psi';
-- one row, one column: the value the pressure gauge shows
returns 10 psi
